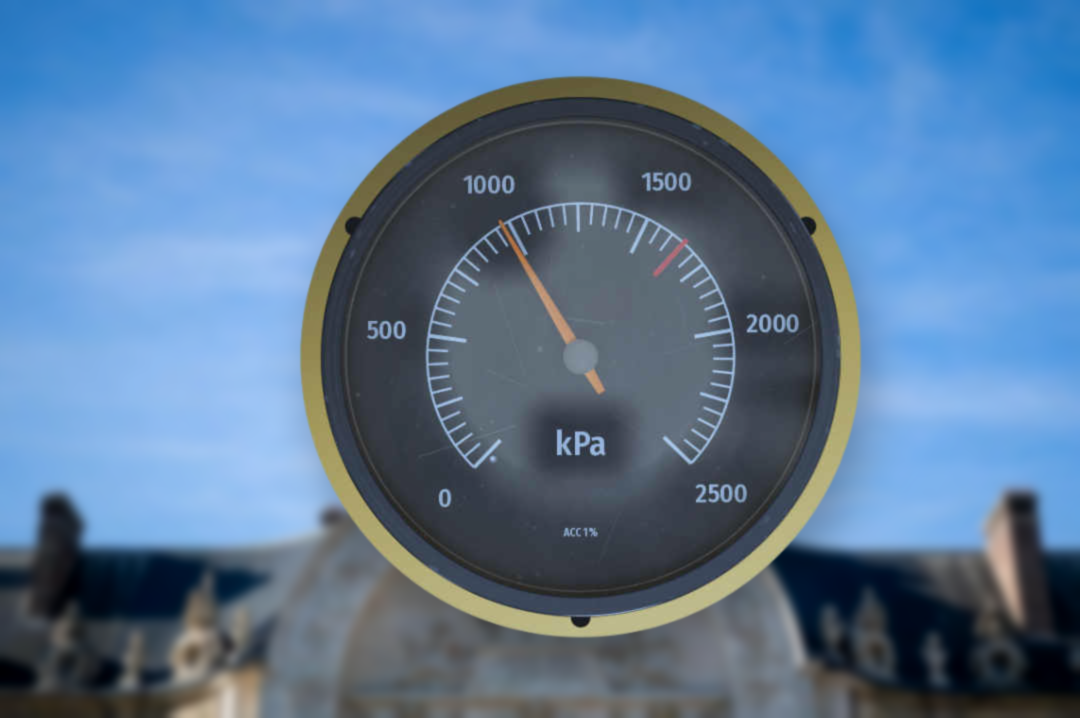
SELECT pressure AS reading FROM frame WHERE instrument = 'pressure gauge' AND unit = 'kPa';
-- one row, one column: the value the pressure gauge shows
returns 975 kPa
